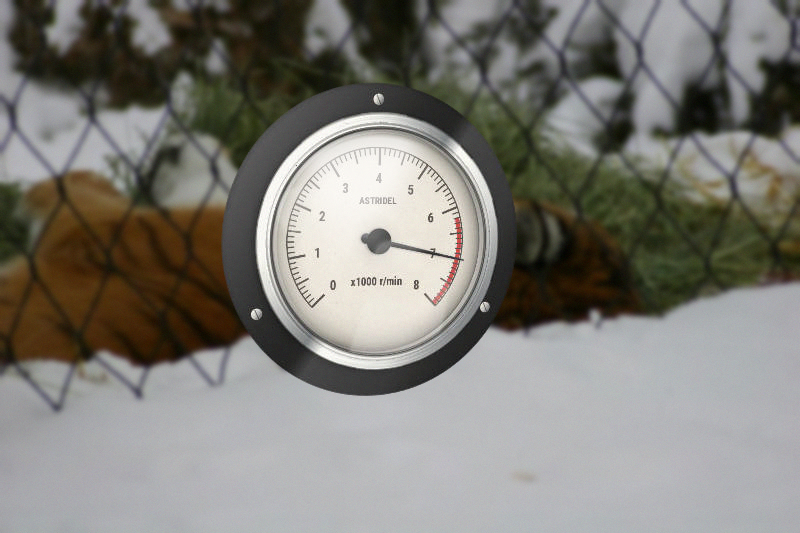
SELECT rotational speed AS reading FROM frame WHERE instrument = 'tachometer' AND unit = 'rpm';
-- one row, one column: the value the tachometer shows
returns 7000 rpm
